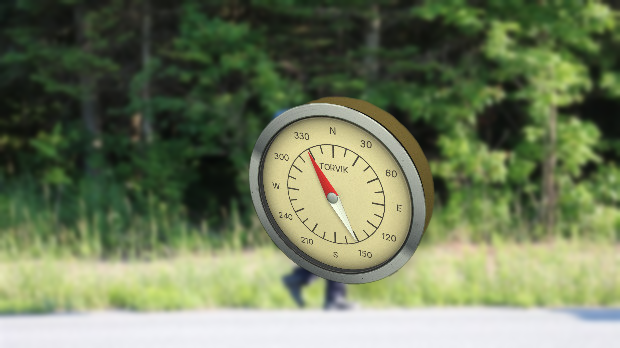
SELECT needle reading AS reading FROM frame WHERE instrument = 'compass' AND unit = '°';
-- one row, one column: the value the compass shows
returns 330 °
